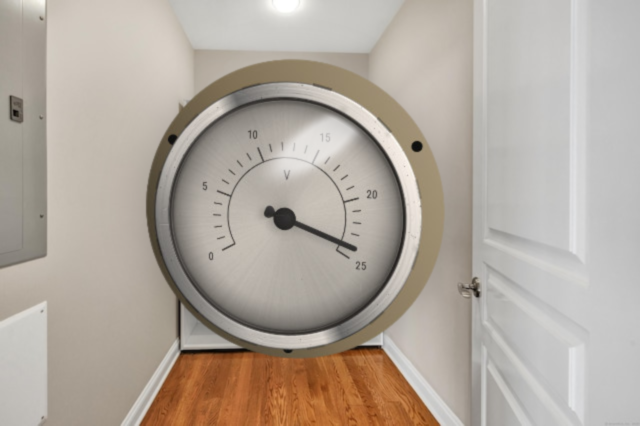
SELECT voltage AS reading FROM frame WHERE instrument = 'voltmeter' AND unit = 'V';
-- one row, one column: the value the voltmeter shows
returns 24 V
